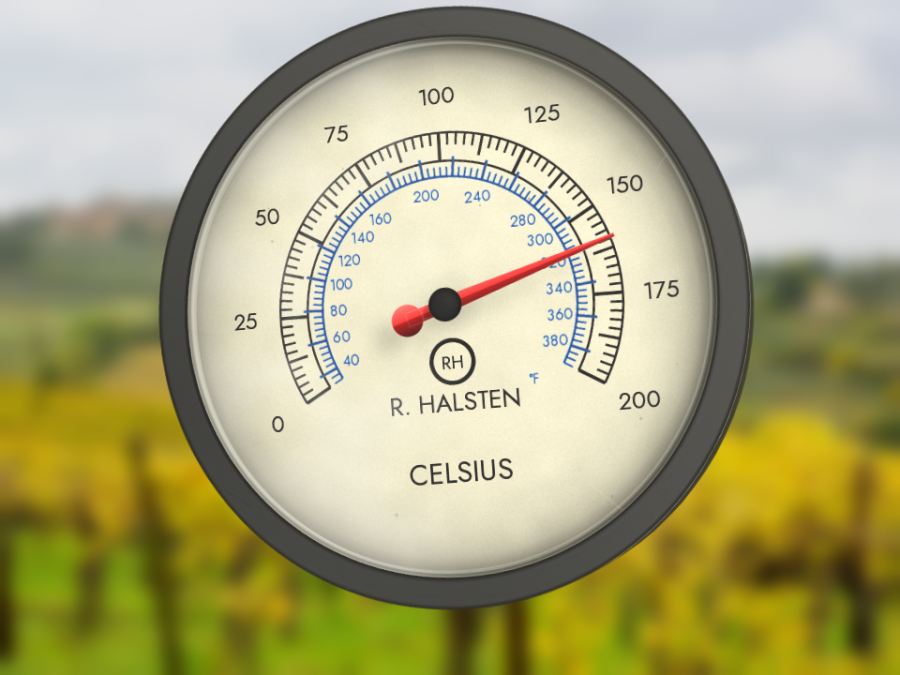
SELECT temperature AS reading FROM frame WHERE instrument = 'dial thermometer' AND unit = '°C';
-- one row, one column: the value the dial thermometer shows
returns 160 °C
